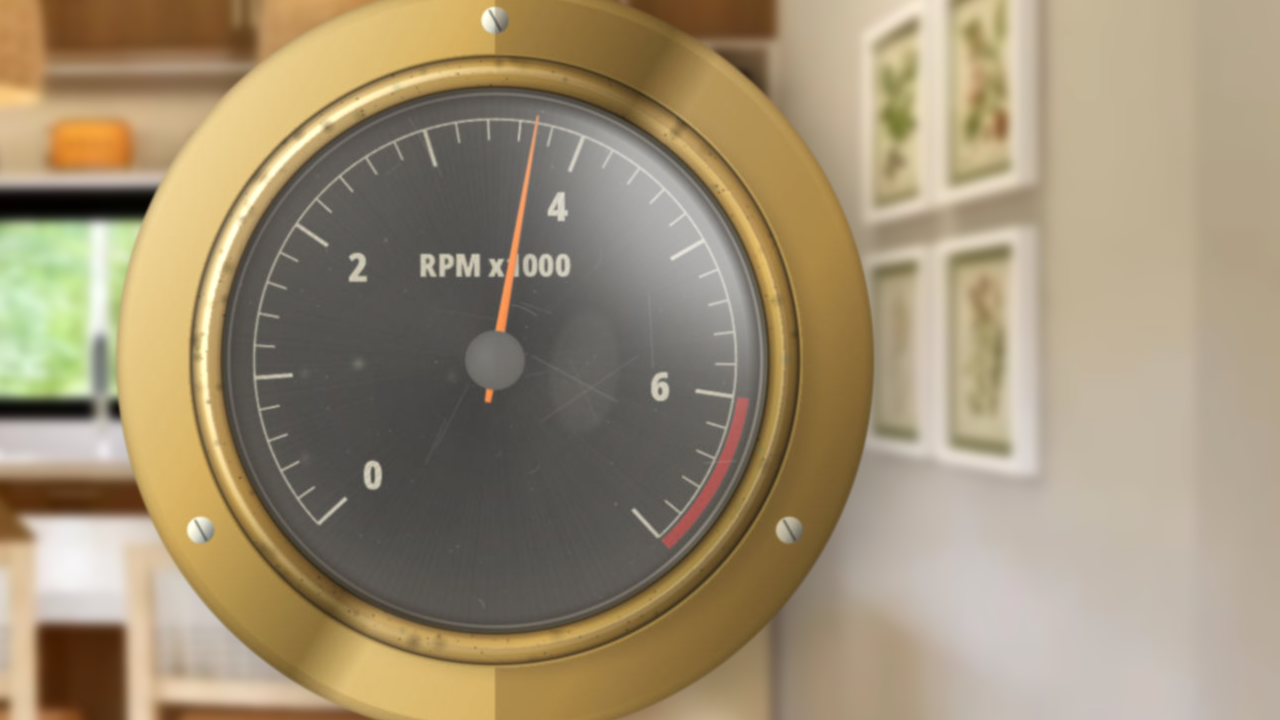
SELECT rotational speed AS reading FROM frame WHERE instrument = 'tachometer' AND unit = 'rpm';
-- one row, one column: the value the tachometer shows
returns 3700 rpm
